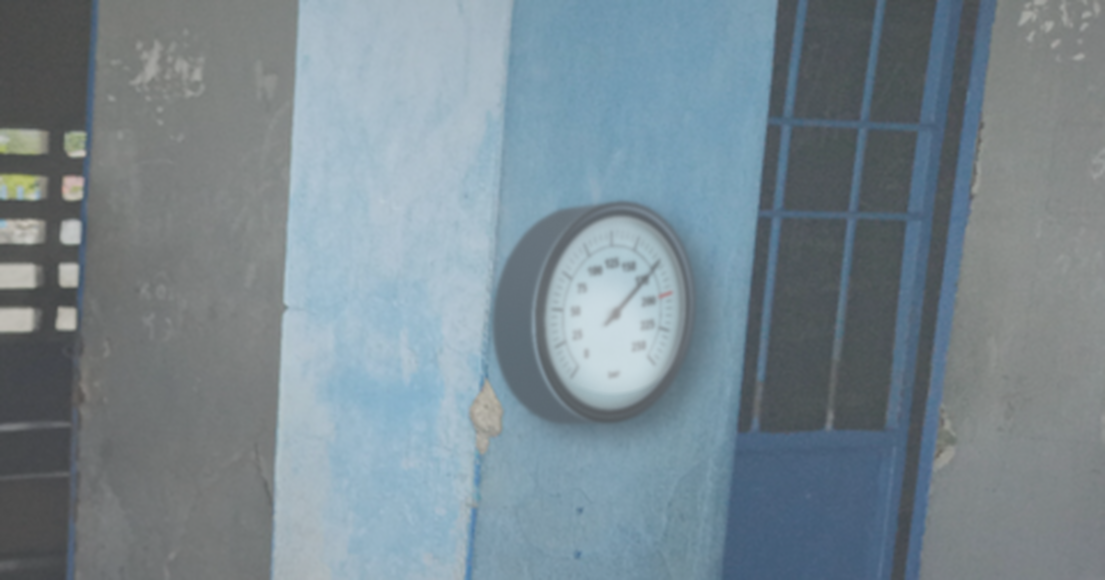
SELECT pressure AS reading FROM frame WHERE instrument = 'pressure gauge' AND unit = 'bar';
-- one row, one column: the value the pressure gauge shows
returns 175 bar
